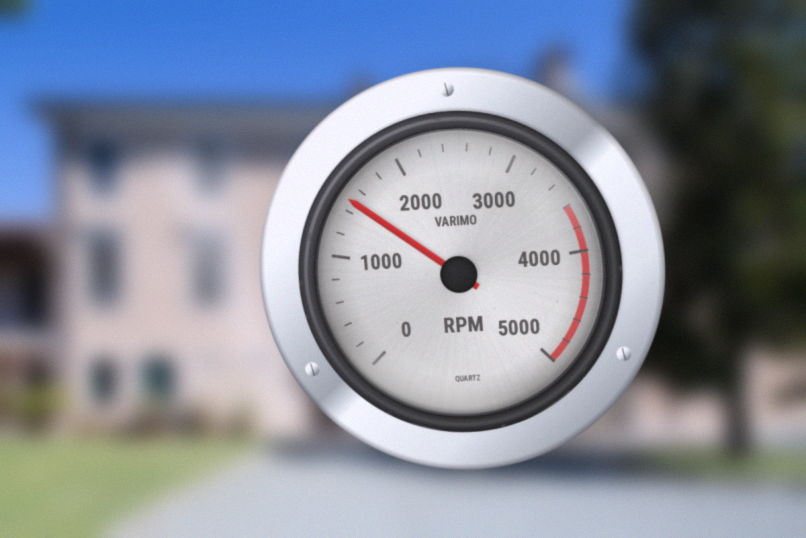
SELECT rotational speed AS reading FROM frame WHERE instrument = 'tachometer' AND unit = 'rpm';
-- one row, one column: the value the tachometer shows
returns 1500 rpm
